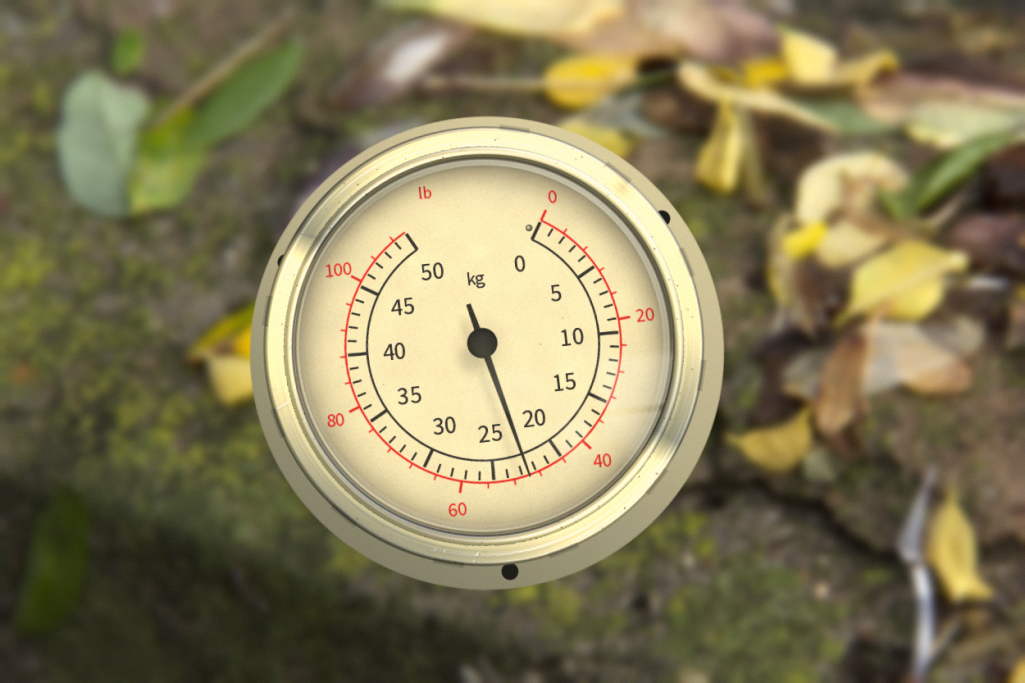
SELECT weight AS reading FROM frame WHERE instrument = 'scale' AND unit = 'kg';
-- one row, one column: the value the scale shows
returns 22.5 kg
